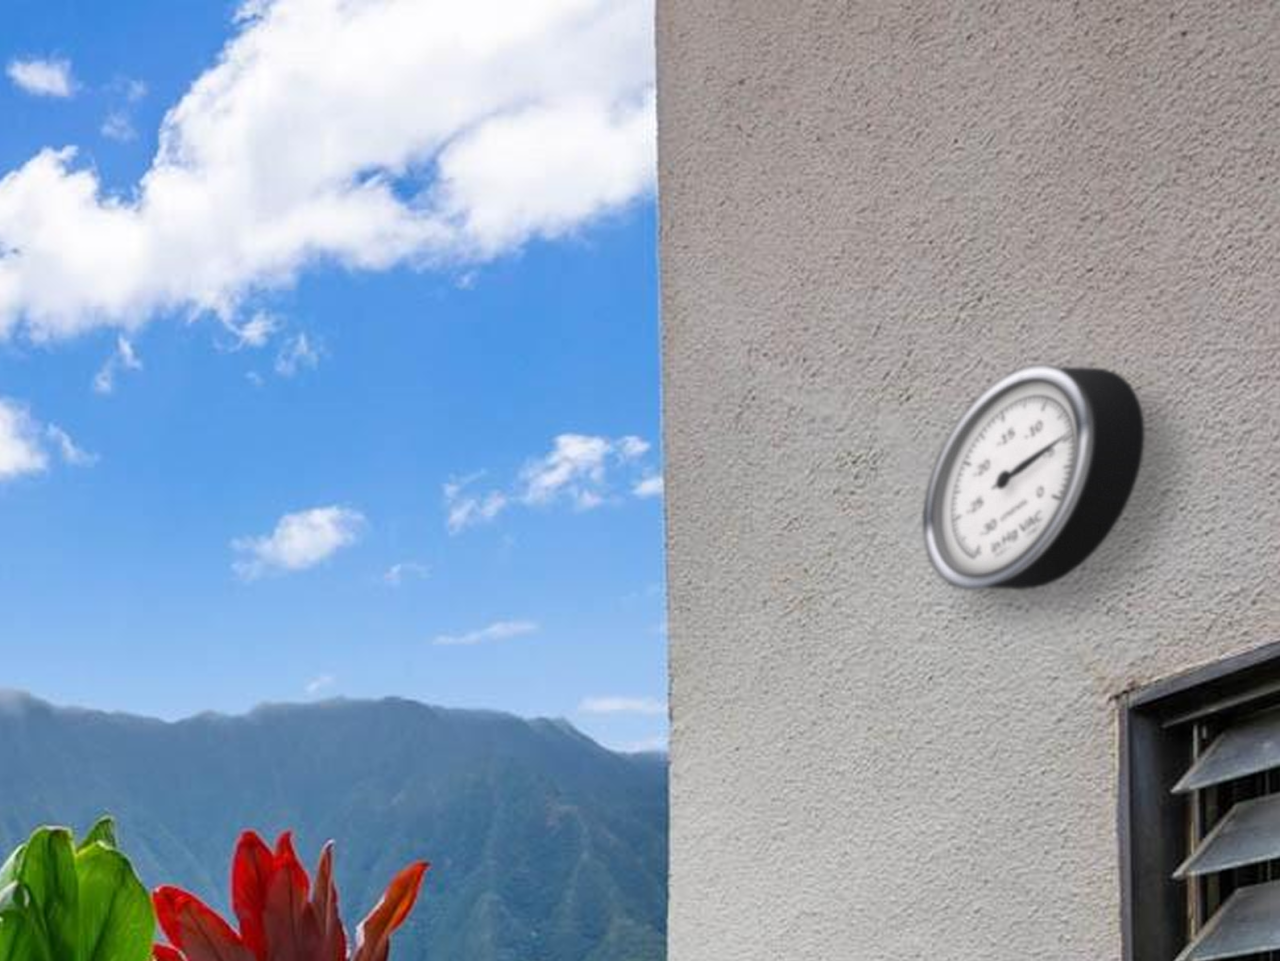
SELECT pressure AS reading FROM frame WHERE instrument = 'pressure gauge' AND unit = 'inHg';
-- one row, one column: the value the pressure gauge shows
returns -5 inHg
